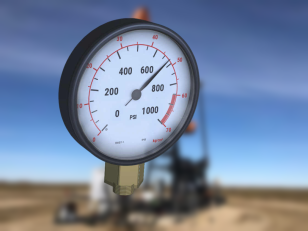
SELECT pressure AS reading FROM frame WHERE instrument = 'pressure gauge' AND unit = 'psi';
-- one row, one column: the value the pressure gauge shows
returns 675 psi
